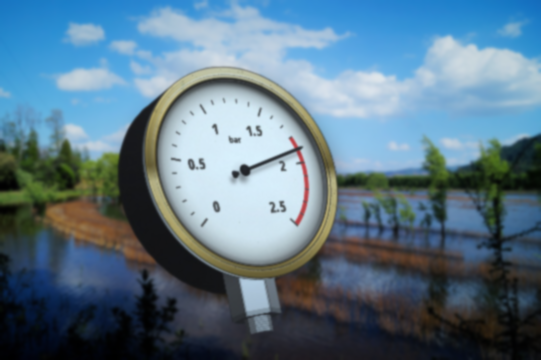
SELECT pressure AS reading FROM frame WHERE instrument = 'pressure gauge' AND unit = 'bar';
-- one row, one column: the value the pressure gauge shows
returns 1.9 bar
